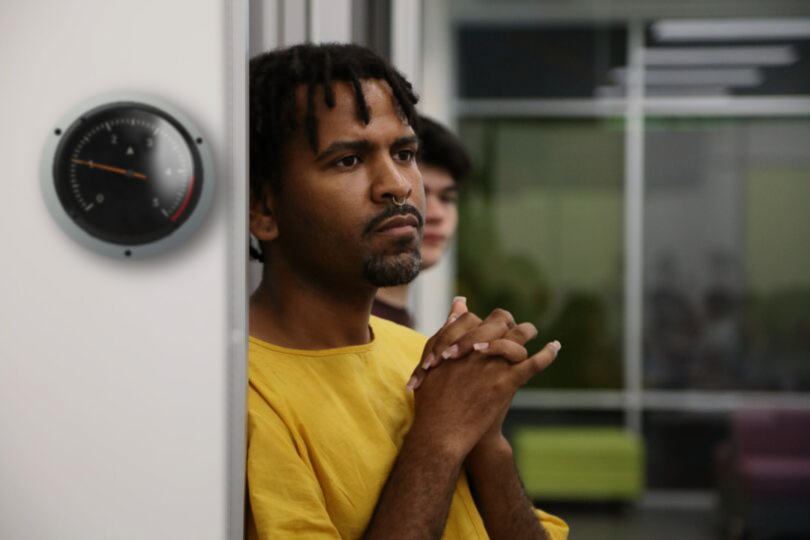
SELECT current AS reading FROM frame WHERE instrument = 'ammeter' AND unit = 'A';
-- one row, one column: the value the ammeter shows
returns 1 A
